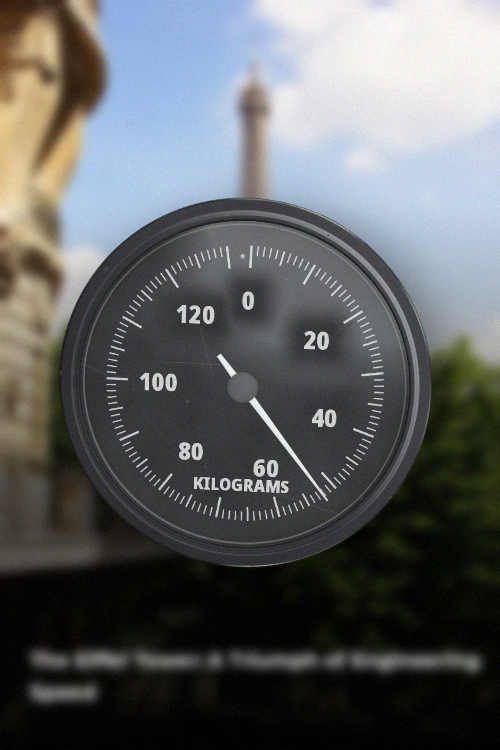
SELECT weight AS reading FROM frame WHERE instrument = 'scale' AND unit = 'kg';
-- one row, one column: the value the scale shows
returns 52 kg
